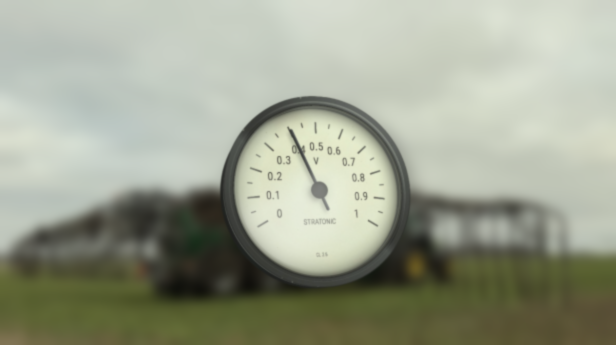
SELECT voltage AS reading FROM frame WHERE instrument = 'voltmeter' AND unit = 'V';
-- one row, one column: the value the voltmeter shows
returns 0.4 V
